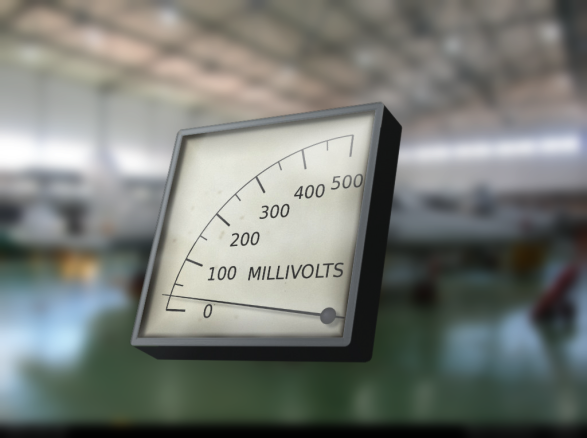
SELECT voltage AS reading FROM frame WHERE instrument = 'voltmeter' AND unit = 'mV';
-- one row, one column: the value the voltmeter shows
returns 25 mV
